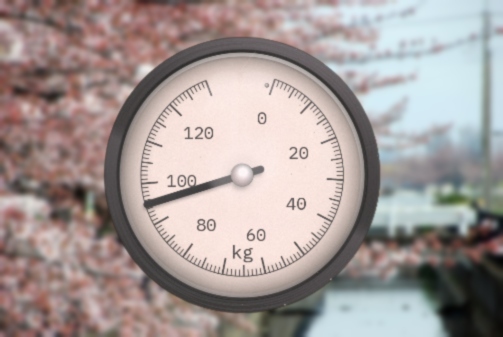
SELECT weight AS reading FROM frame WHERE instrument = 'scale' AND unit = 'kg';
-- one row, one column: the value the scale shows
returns 95 kg
